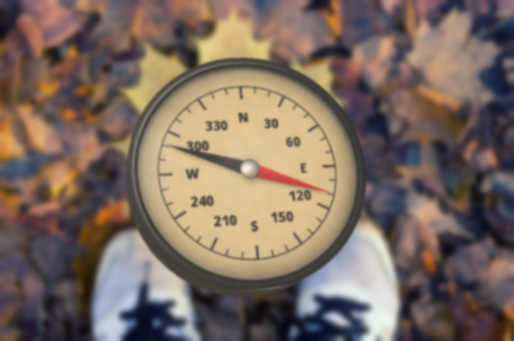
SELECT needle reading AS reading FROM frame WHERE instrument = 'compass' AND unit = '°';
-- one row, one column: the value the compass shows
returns 110 °
